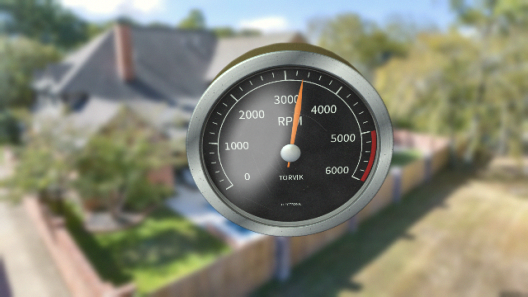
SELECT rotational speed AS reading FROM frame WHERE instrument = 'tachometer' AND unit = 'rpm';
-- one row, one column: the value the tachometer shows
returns 3300 rpm
